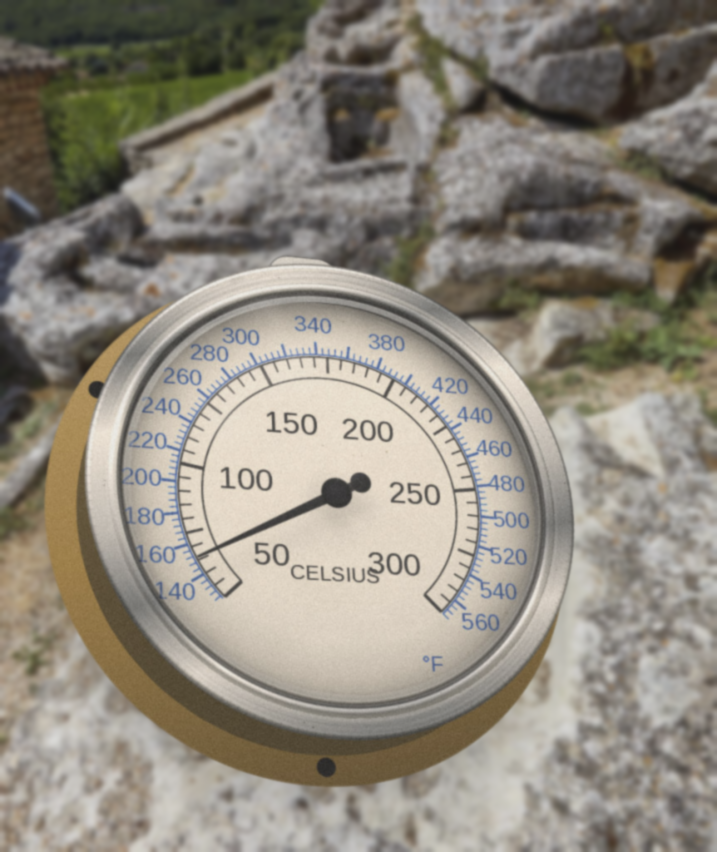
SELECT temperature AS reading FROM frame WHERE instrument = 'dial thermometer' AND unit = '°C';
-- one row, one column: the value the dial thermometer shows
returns 65 °C
